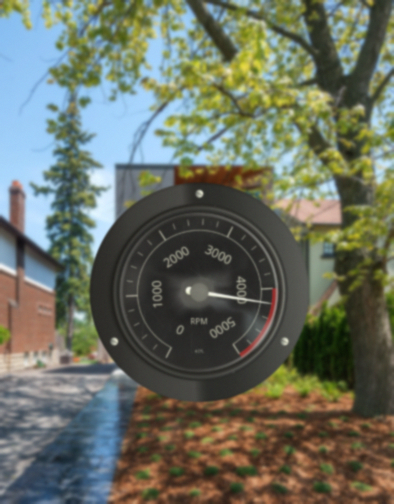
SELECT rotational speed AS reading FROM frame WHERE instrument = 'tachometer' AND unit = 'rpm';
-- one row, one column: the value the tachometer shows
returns 4200 rpm
